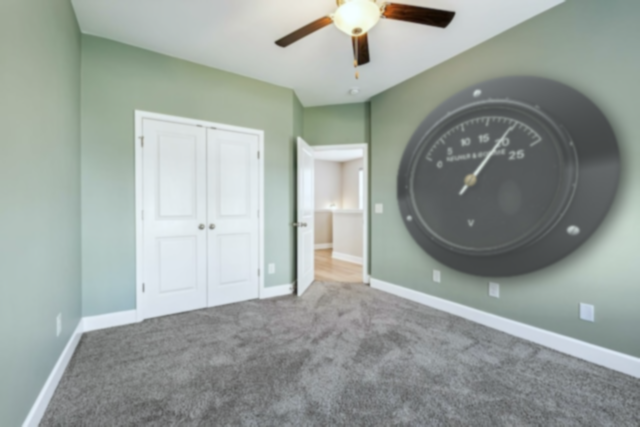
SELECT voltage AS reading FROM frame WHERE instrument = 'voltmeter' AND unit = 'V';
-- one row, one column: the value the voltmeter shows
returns 20 V
